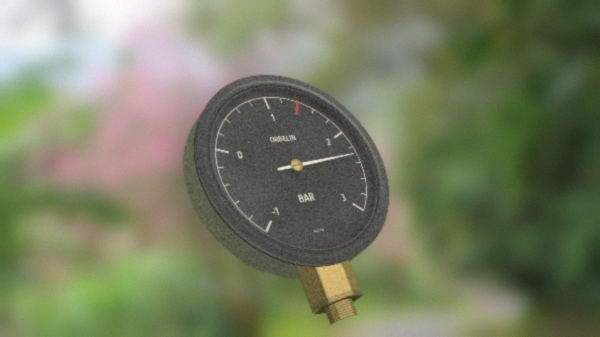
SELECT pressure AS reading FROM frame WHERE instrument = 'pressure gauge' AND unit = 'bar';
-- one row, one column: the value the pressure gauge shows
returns 2.3 bar
